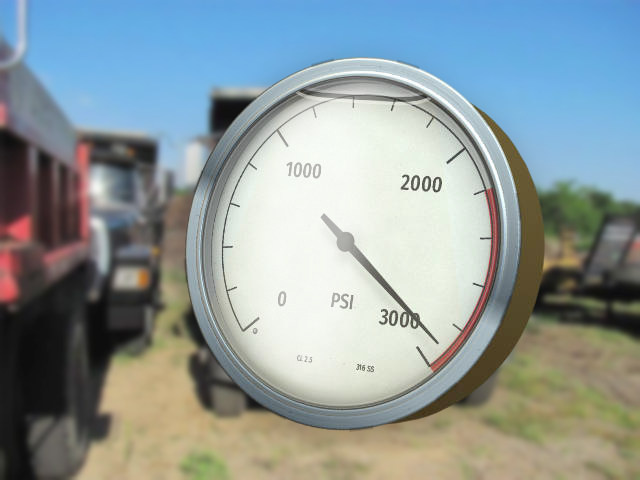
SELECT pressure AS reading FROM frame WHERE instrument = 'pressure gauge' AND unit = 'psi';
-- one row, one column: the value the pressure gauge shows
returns 2900 psi
